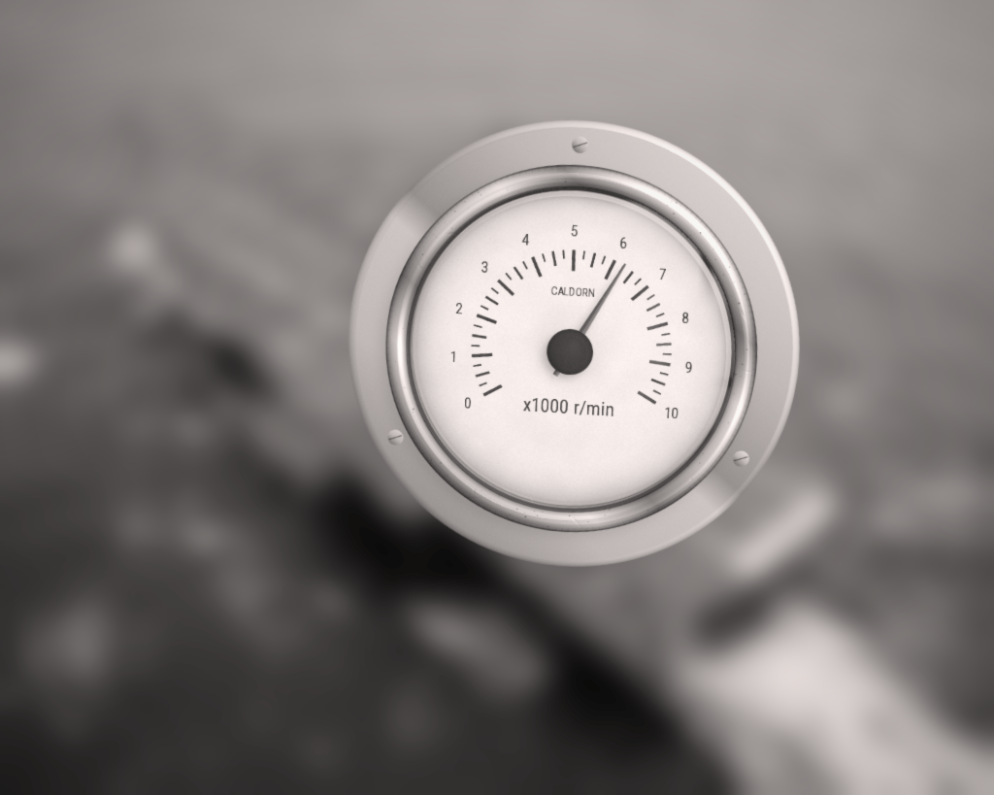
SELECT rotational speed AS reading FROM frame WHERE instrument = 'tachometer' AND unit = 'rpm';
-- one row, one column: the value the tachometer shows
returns 6250 rpm
